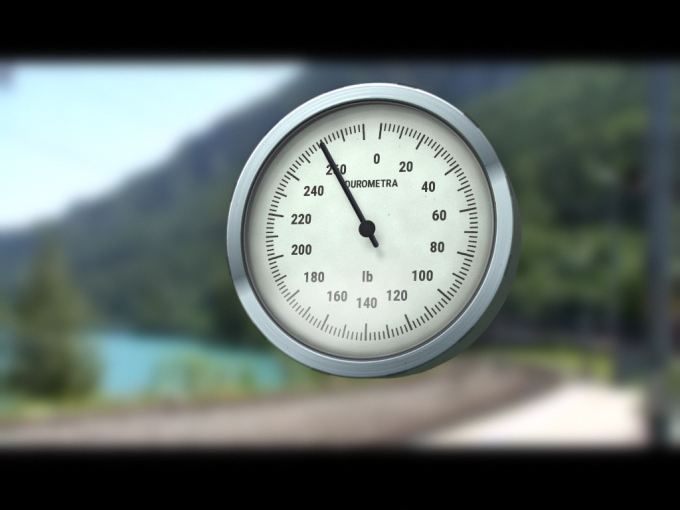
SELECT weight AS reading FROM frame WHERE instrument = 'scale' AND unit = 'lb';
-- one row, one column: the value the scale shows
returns 260 lb
